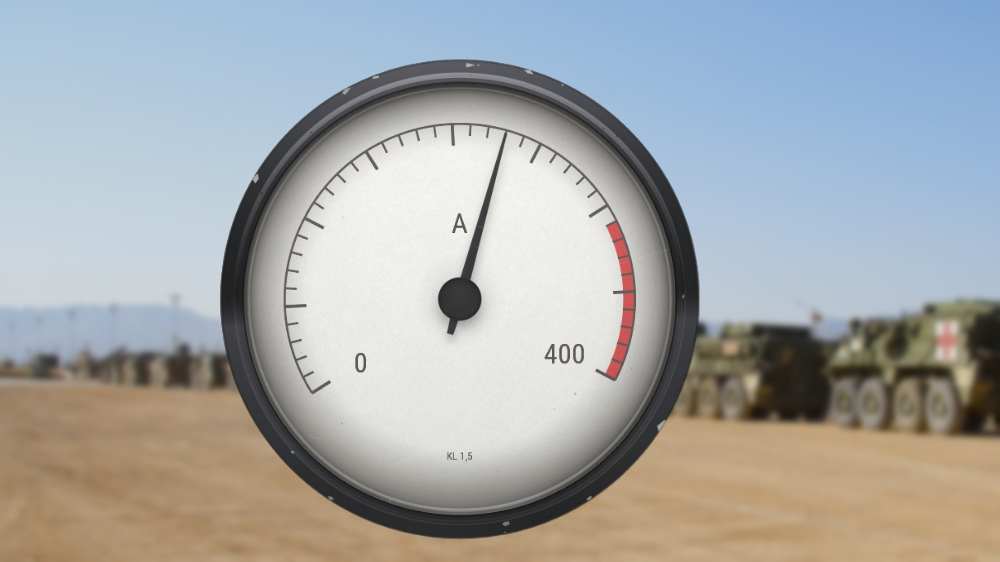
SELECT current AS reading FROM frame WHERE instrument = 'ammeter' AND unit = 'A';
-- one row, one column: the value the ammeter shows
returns 230 A
